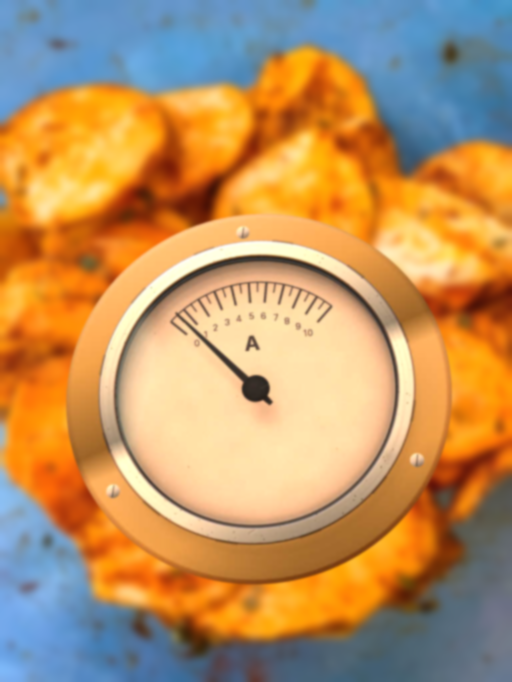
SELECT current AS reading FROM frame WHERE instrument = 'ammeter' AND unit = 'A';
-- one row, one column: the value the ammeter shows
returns 0.5 A
